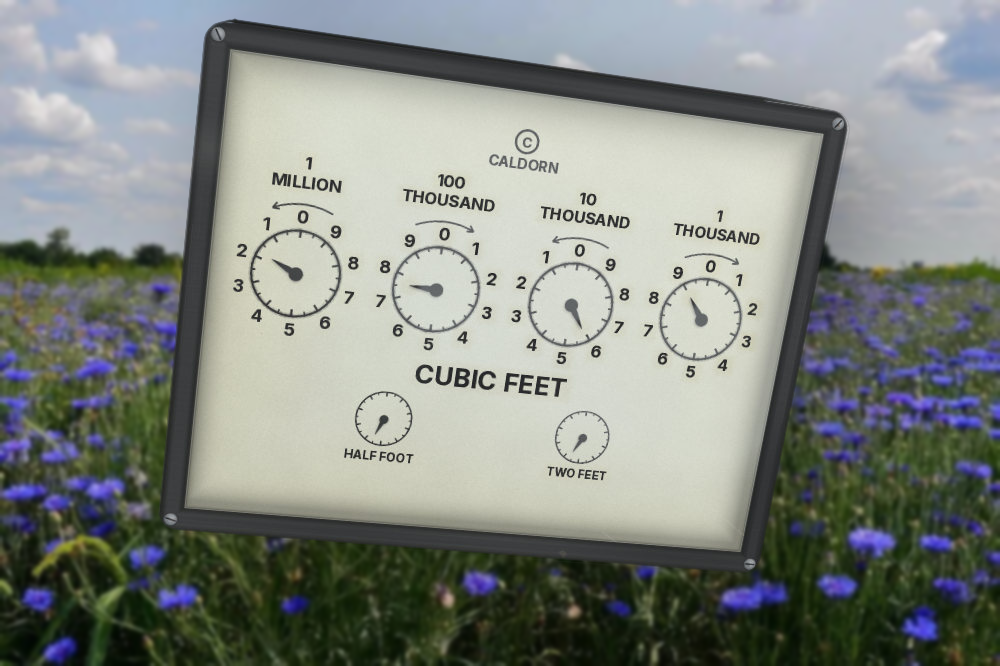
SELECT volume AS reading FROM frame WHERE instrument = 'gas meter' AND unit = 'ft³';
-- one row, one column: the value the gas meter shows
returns 175900 ft³
